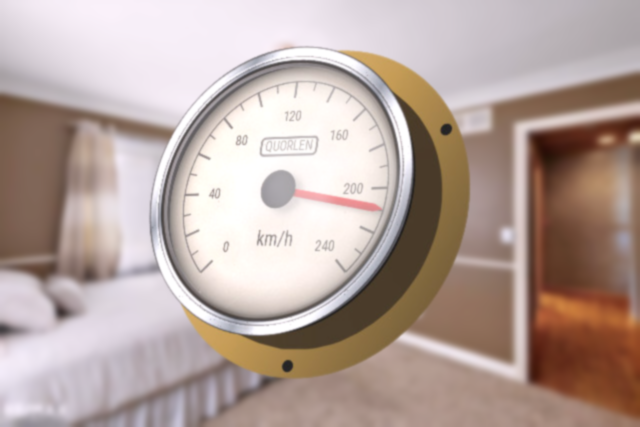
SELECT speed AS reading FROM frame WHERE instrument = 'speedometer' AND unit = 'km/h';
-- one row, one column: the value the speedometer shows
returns 210 km/h
